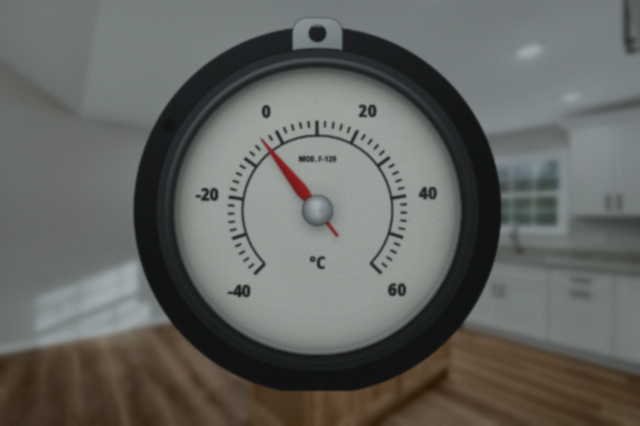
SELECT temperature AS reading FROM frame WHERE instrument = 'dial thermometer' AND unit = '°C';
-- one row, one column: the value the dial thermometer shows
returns -4 °C
